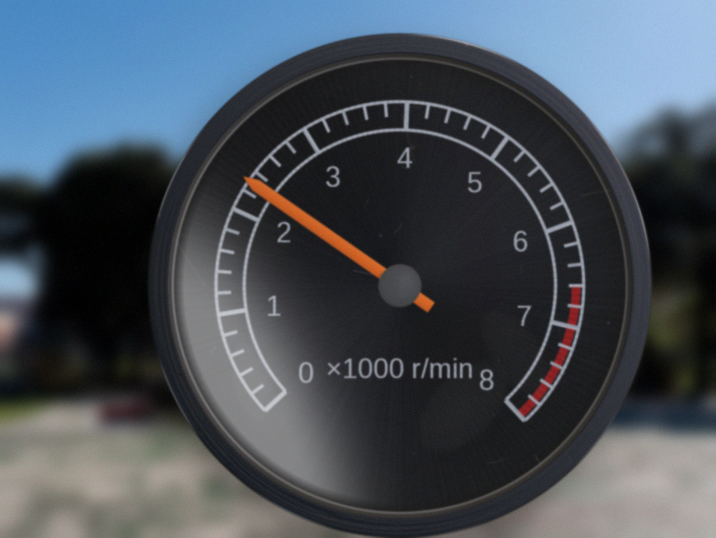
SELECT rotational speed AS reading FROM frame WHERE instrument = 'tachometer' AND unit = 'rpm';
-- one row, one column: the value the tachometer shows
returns 2300 rpm
